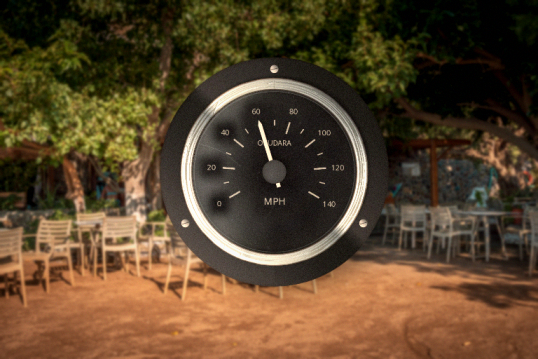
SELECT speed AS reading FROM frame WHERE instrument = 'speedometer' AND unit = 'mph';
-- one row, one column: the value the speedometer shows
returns 60 mph
